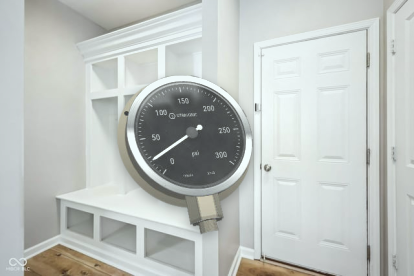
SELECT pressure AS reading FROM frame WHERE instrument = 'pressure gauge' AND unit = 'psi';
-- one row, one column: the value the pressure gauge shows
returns 20 psi
